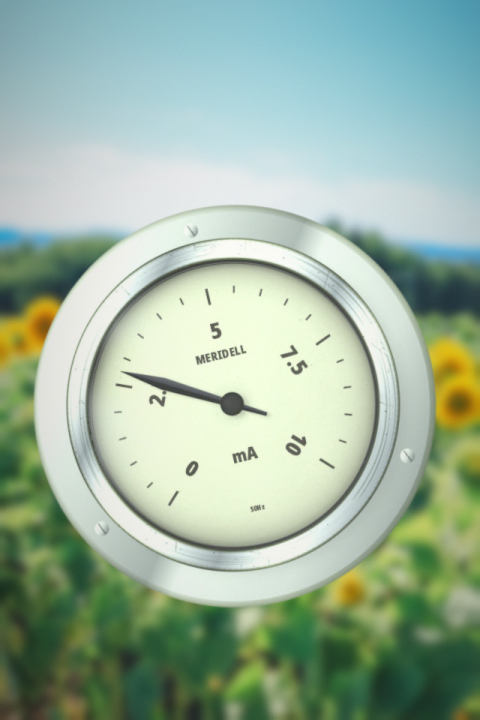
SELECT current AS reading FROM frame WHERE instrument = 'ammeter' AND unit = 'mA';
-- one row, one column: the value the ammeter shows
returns 2.75 mA
